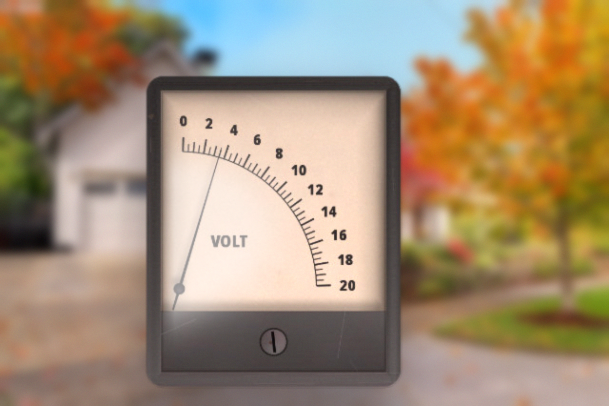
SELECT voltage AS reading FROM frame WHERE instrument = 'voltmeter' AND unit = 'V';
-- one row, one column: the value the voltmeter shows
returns 3.5 V
